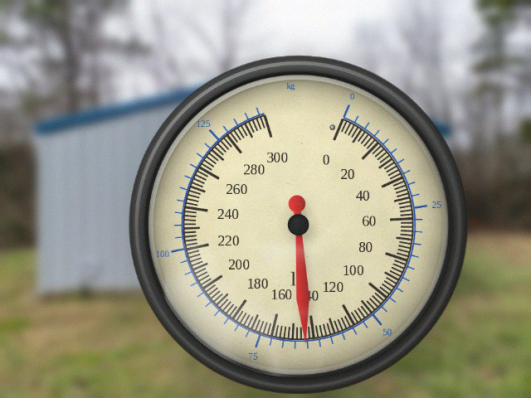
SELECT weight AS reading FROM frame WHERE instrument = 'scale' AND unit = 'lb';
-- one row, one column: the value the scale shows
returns 144 lb
